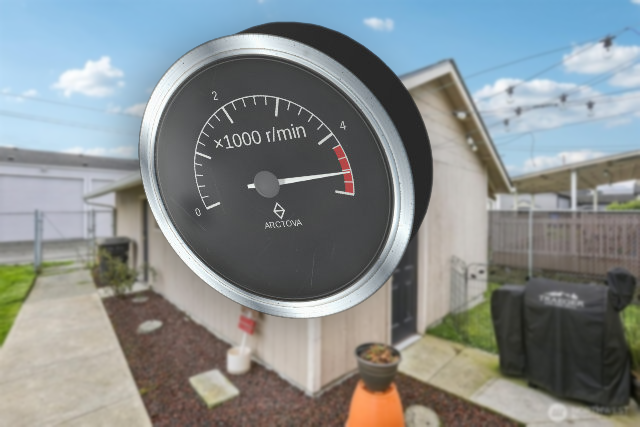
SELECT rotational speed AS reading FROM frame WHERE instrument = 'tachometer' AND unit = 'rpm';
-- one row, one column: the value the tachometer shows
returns 4600 rpm
